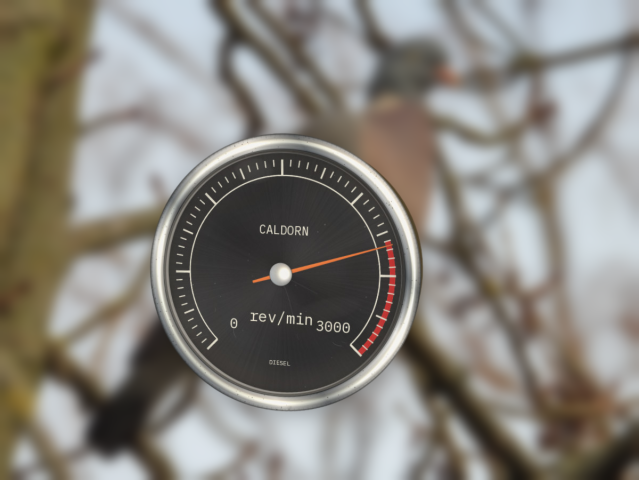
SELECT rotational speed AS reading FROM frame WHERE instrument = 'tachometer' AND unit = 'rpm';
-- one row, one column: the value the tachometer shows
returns 2325 rpm
